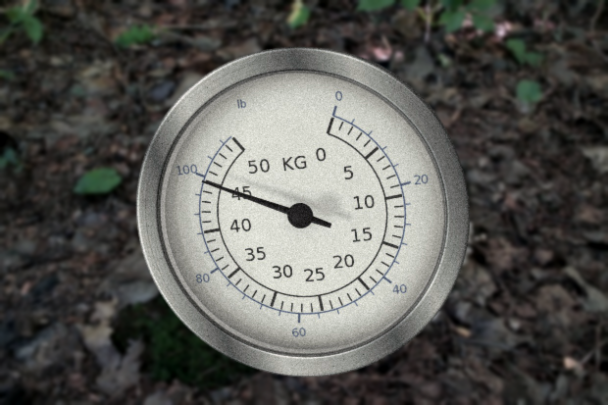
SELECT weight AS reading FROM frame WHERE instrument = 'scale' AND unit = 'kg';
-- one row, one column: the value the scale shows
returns 45 kg
